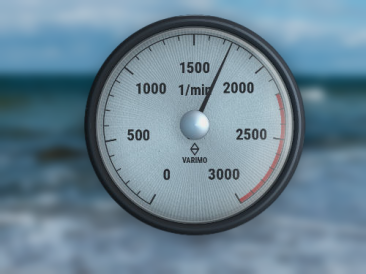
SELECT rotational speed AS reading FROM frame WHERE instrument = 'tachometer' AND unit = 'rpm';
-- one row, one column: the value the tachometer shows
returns 1750 rpm
